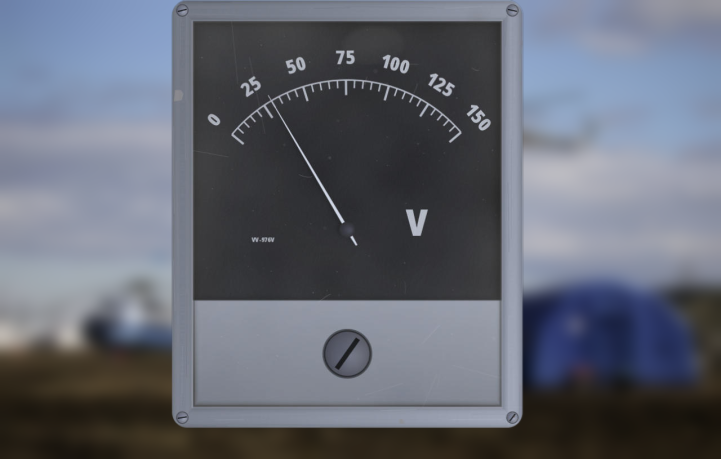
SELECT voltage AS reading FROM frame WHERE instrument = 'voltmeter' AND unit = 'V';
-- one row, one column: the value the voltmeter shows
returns 30 V
